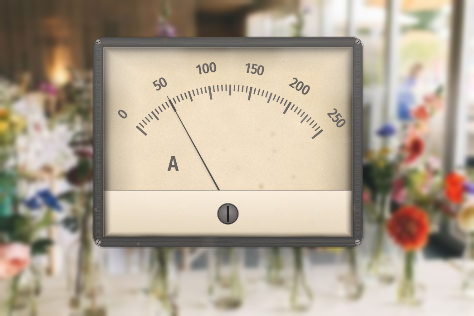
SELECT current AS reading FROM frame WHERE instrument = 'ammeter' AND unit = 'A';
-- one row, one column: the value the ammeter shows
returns 50 A
